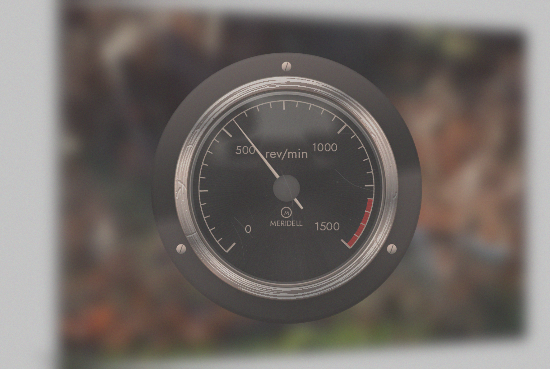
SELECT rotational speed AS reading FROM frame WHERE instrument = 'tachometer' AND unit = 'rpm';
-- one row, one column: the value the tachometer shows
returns 550 rpm
